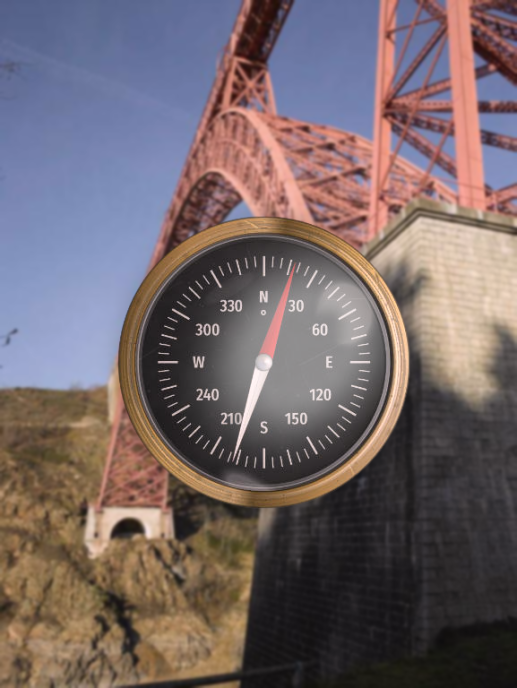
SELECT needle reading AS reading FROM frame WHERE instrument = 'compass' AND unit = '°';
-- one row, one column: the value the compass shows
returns 17.5 °
